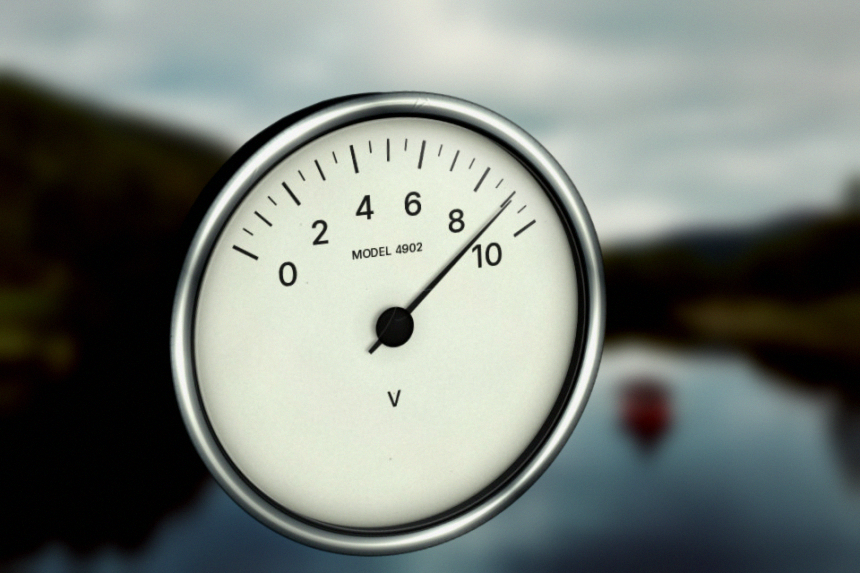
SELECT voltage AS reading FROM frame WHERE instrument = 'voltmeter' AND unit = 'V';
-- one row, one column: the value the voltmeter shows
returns 9 V
